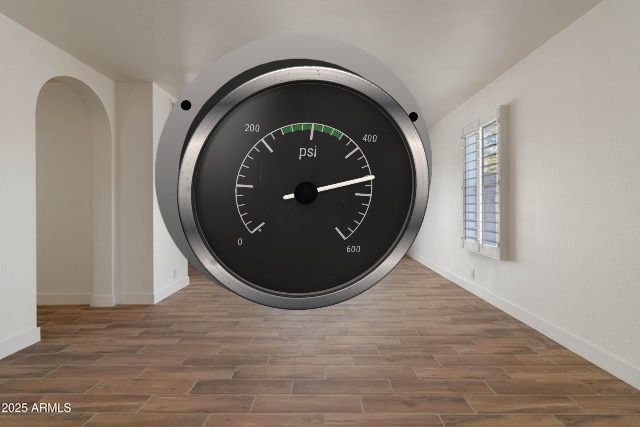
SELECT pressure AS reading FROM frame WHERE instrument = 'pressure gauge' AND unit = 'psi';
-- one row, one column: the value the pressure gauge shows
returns 460 psi
